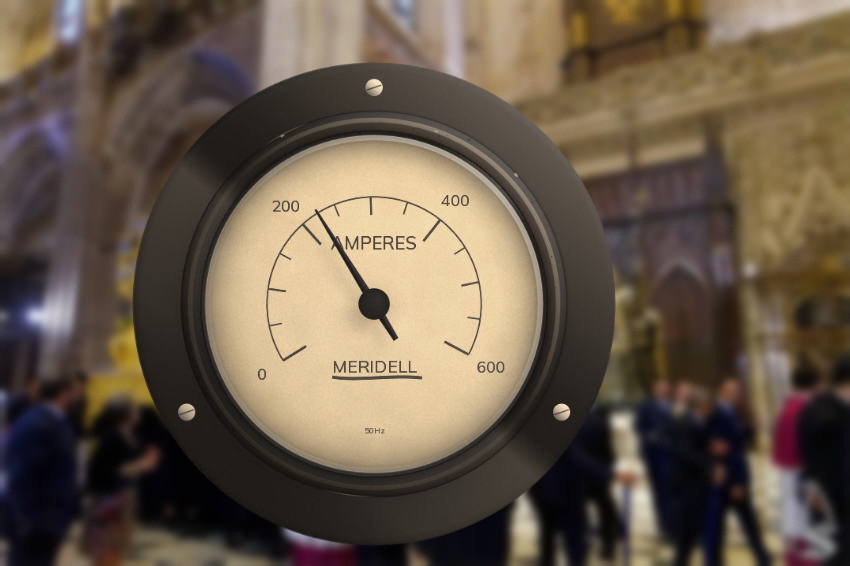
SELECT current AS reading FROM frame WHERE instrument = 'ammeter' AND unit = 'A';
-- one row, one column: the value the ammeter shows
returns 225 A
